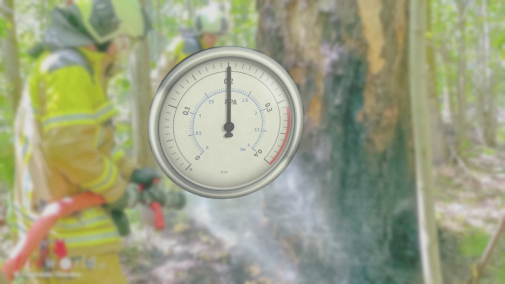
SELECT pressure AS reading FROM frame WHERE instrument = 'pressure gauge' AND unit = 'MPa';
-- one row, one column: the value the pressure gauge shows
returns 0.2 MPa
